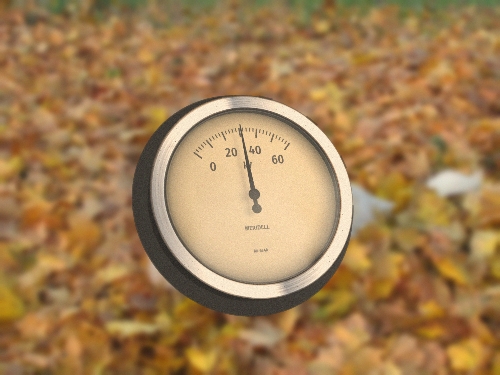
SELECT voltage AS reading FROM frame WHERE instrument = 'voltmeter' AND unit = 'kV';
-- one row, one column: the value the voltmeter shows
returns 30 kV
